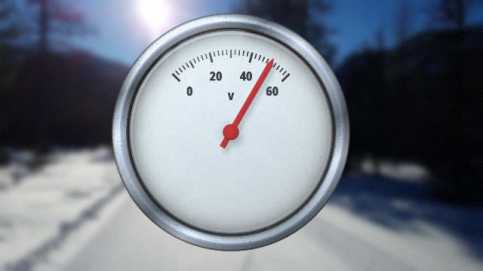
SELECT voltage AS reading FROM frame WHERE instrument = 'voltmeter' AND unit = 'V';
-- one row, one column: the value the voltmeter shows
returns 50 V
